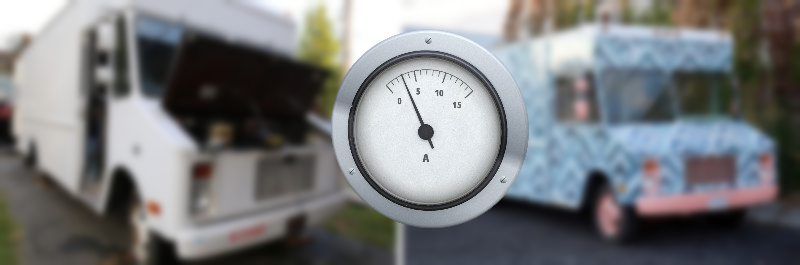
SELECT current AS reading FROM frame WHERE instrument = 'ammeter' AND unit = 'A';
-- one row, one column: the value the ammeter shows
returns 3 A
